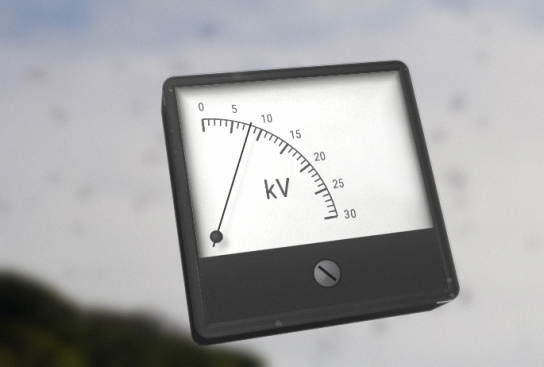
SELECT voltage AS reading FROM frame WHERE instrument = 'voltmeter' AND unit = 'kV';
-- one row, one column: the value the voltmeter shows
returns 8 kV
